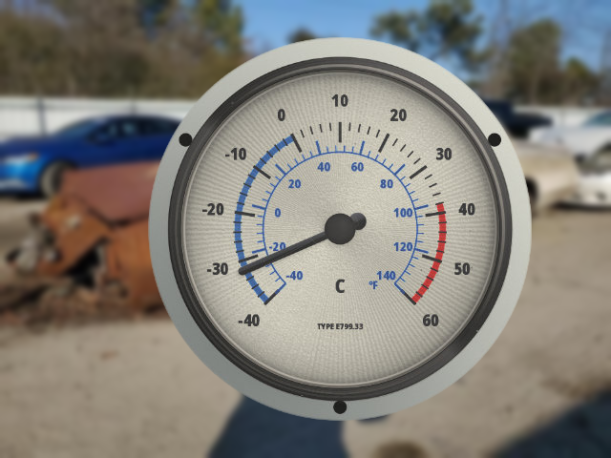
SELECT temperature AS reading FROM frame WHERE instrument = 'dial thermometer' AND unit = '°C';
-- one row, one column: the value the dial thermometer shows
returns -32 °C
